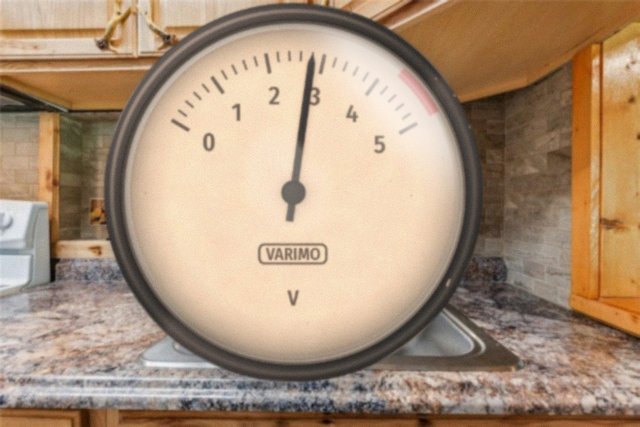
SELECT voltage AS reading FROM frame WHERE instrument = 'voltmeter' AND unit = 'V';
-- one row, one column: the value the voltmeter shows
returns 2.8 V
